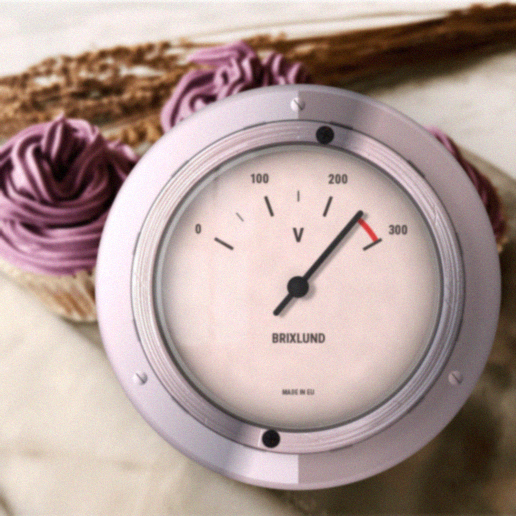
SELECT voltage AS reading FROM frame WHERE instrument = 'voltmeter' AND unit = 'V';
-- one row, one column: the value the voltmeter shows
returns 250 V
